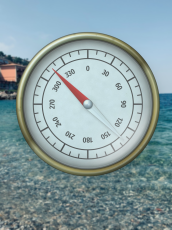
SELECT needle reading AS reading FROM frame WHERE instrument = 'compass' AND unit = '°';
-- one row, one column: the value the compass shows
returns 315 °
